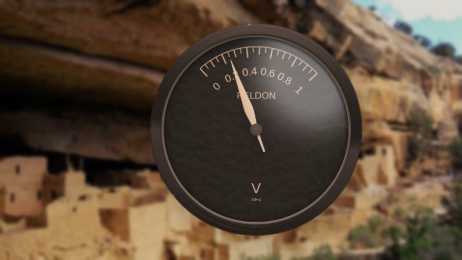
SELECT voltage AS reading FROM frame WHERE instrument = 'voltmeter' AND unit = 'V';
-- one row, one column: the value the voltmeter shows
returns 0.25 V
